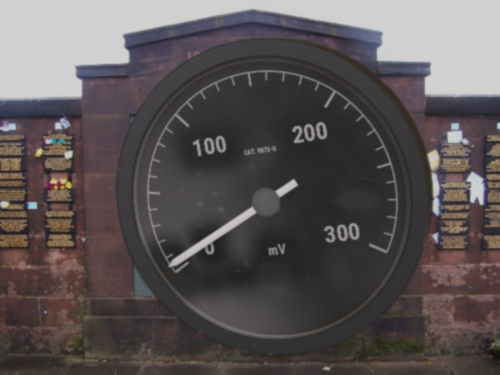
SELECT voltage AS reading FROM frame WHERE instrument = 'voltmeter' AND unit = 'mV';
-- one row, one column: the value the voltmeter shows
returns 5 mV
